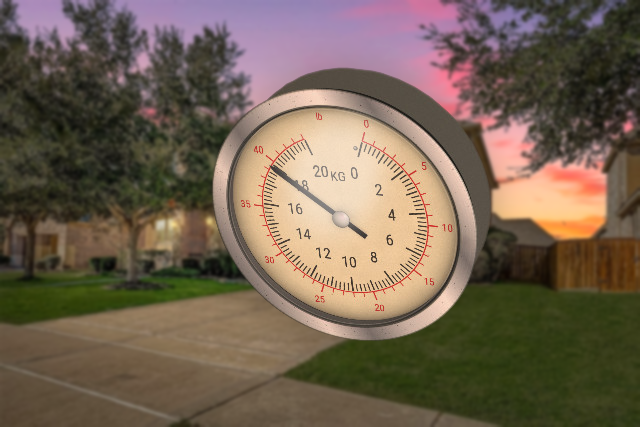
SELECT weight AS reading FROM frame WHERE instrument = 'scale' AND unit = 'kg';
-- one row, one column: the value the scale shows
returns 18 kg
